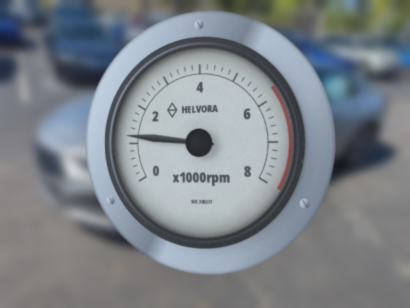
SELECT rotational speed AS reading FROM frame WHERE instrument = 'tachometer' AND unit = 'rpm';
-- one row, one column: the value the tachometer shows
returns 1200 rpm
